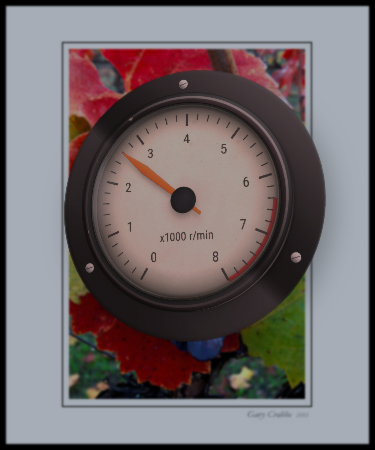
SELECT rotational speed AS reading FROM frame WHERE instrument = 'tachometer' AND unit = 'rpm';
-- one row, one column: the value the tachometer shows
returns 2600 rpm
